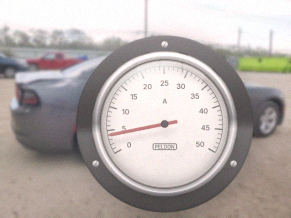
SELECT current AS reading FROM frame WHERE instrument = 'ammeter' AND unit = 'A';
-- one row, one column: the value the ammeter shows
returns 4 A
